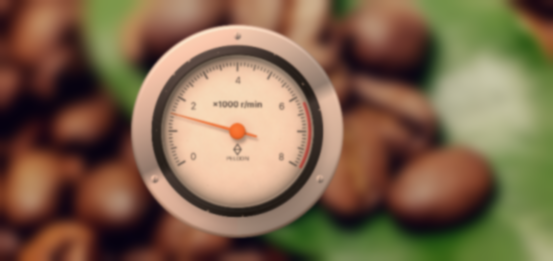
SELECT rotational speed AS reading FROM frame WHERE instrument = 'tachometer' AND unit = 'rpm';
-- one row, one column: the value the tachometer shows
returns 1500 rpm
